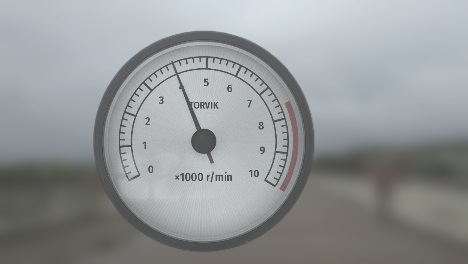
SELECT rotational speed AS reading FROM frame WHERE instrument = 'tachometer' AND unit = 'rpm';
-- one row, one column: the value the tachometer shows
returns 4000 rpm
